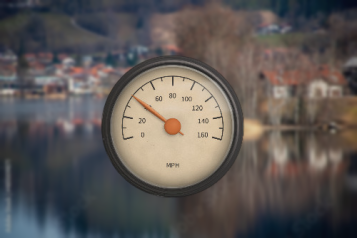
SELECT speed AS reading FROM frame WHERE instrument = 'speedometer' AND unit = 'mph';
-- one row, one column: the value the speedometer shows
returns 40 mph
